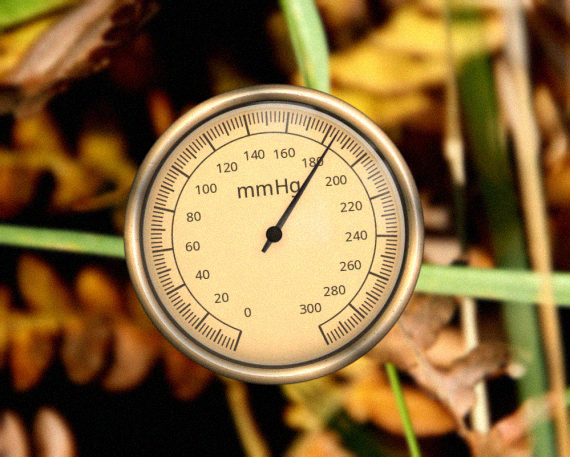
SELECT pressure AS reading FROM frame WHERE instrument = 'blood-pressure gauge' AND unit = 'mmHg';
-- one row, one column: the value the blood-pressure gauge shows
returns 184 mmHg
